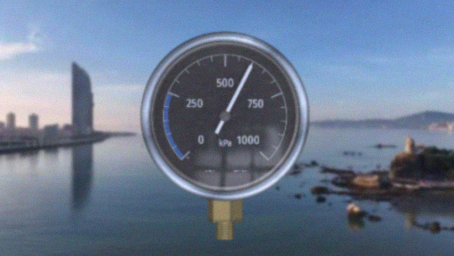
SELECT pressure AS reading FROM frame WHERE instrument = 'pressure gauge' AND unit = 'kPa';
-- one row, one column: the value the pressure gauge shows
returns 600 kPa
